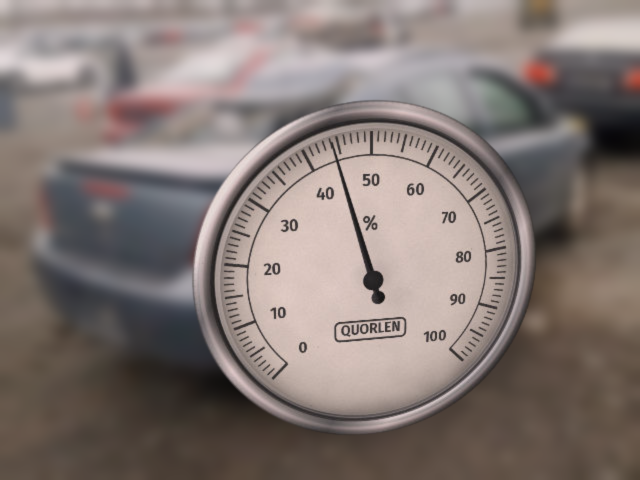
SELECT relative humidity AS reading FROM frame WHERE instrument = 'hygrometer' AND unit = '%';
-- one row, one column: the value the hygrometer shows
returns 44 %
